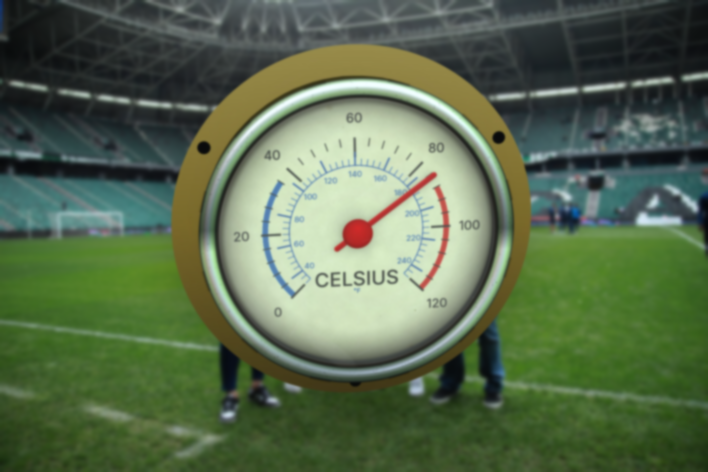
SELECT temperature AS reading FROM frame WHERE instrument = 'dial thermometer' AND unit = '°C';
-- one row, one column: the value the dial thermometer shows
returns 84 °C
